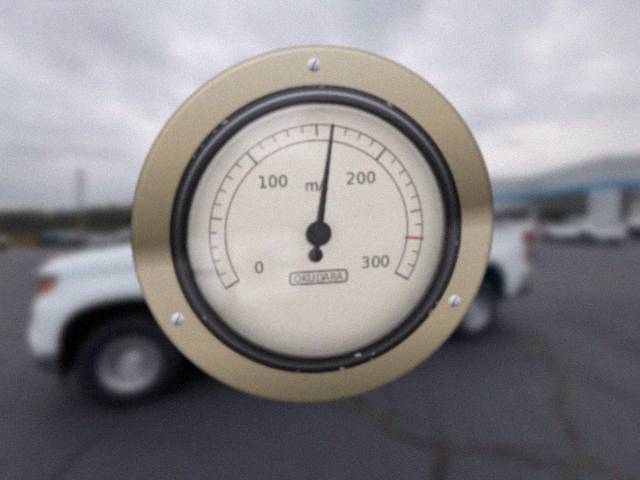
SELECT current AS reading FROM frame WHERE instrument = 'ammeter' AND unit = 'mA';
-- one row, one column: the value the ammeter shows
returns 160 mA
